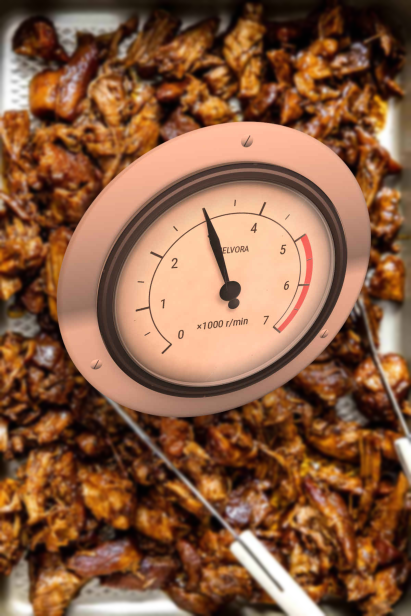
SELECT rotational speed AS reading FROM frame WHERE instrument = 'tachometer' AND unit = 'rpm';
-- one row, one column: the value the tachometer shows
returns 3000 rpm
